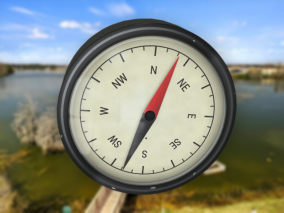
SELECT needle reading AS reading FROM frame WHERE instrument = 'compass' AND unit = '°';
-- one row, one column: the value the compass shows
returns 20 °
